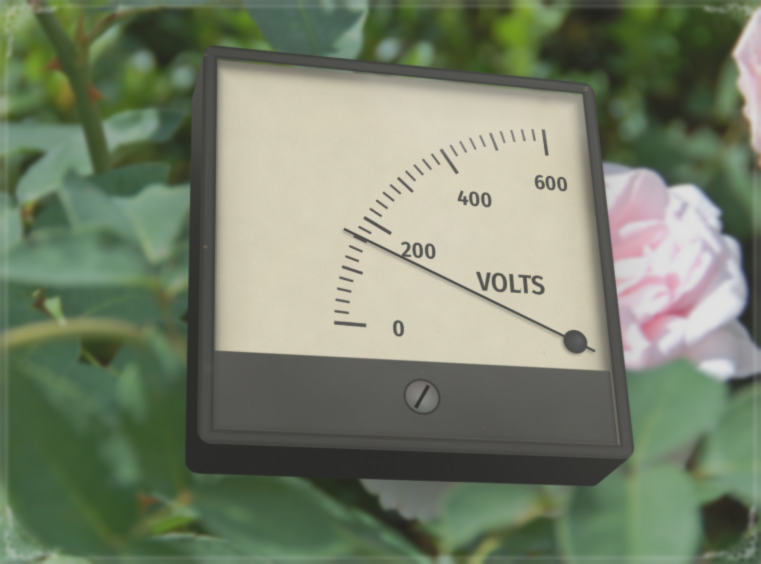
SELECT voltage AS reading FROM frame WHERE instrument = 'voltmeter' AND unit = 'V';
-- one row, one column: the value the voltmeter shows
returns 160 V
